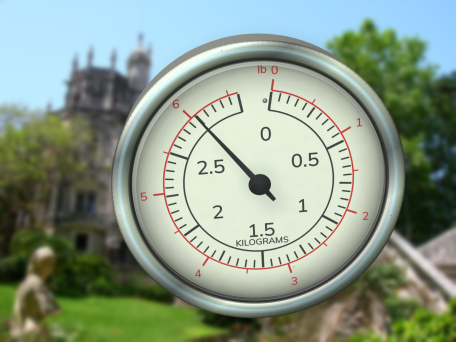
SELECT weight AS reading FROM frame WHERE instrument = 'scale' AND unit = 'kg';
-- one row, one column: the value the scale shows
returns 2.75 kg
